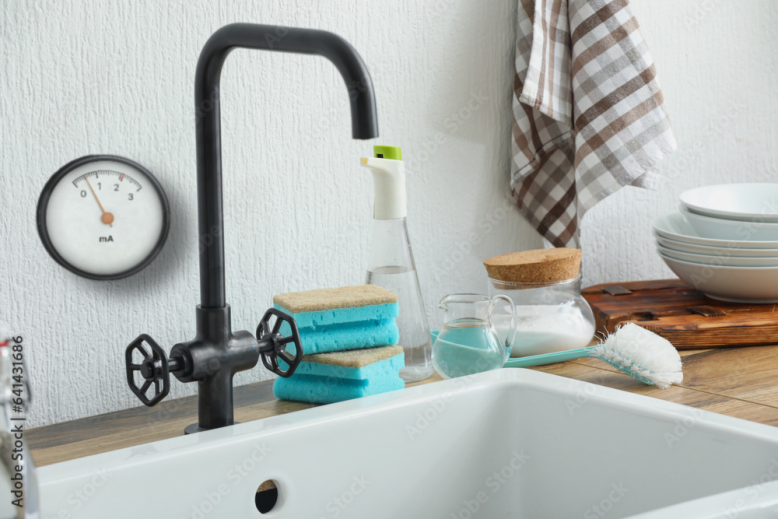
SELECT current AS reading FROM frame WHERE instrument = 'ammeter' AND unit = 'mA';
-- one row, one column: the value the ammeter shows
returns 0.5 mA
